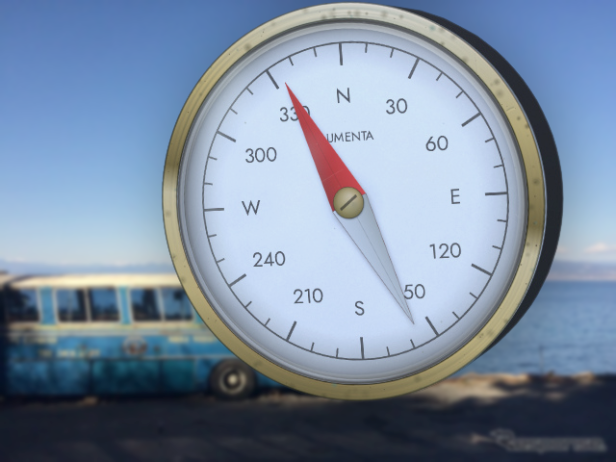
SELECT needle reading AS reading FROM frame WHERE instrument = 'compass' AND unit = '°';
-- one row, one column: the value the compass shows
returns 335 °
